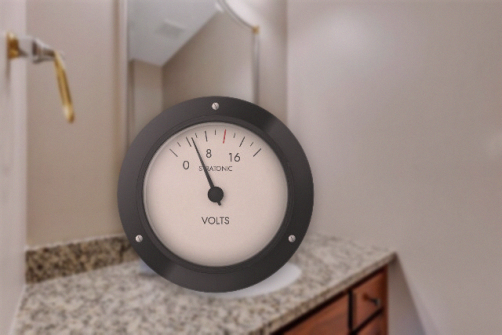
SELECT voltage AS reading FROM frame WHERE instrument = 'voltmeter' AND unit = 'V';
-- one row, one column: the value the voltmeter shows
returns 5 V
